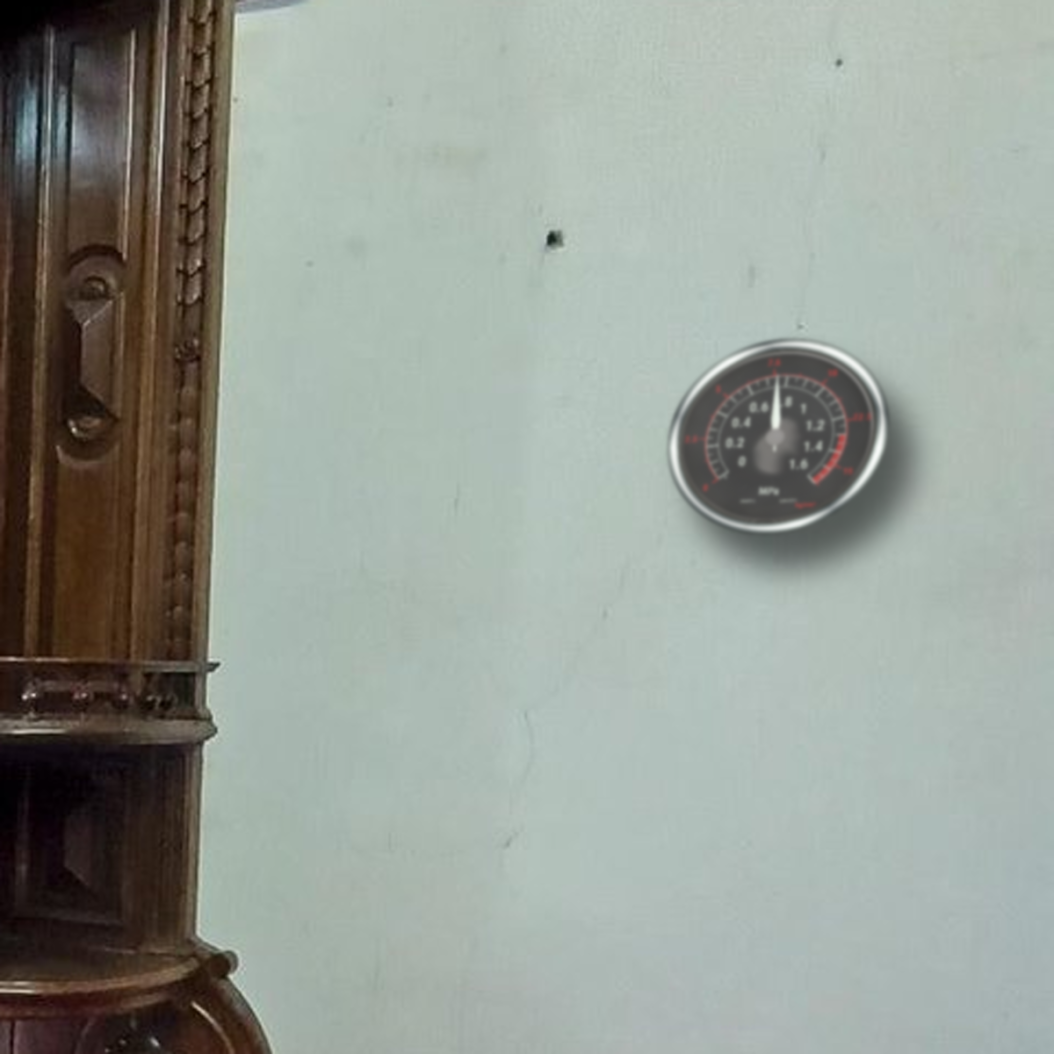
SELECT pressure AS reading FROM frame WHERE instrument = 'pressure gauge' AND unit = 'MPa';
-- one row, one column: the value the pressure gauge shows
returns 0.75 MPa
